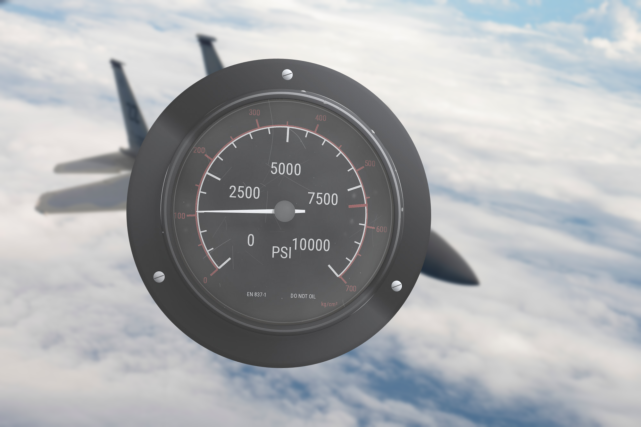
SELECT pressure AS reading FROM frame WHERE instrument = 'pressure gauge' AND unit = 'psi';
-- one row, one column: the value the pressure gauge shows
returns 1500 psi
